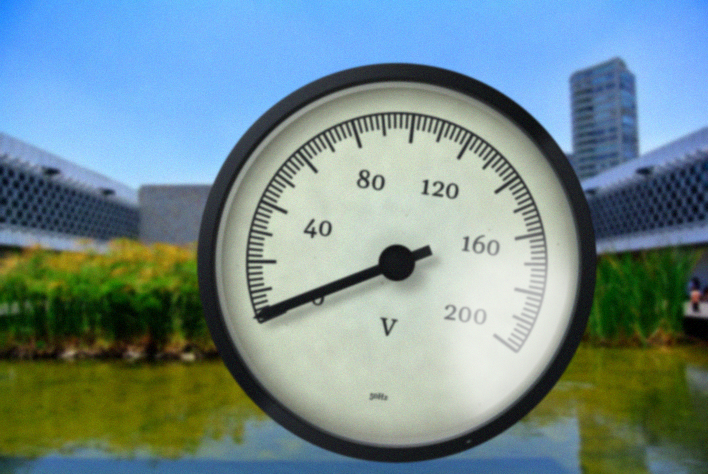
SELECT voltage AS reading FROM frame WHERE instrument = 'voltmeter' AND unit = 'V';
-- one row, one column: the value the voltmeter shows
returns 2 V
